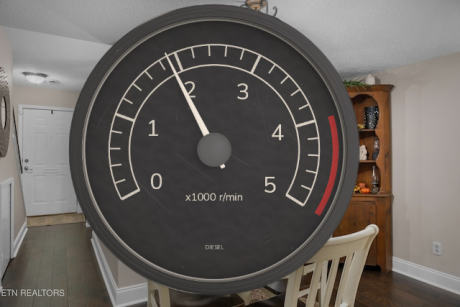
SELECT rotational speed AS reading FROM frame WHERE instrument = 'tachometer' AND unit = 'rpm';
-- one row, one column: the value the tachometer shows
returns 1900 rpm
